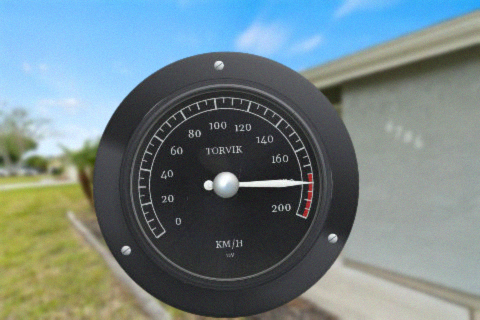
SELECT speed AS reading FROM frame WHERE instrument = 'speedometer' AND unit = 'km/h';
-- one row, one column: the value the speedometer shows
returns 180 km/h
